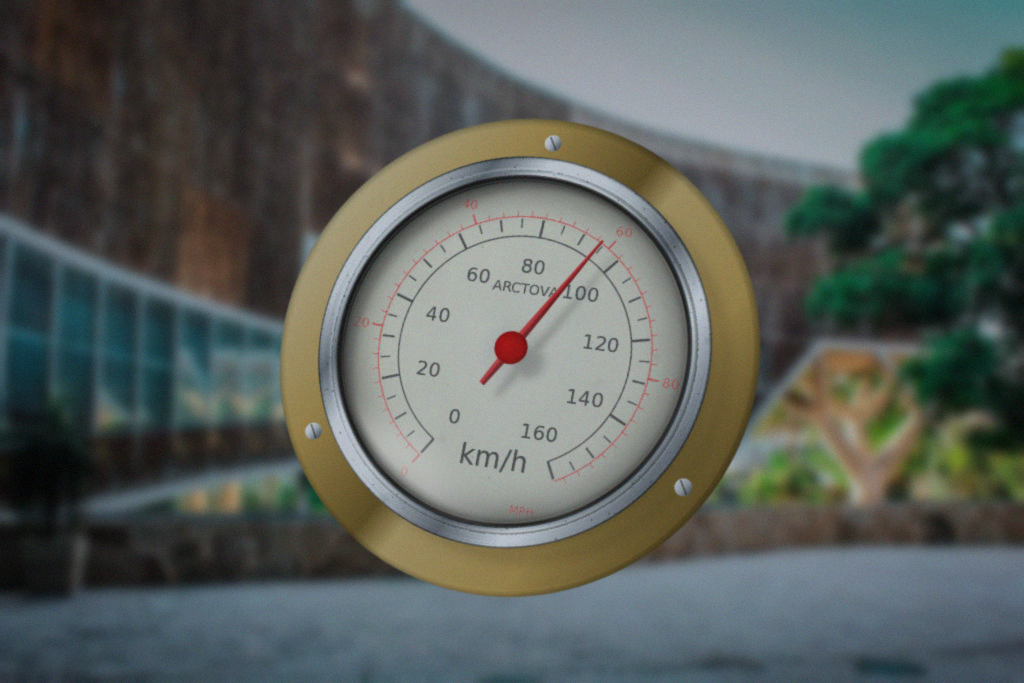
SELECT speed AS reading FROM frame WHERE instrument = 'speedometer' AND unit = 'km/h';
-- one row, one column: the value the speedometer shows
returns 95 km/h
